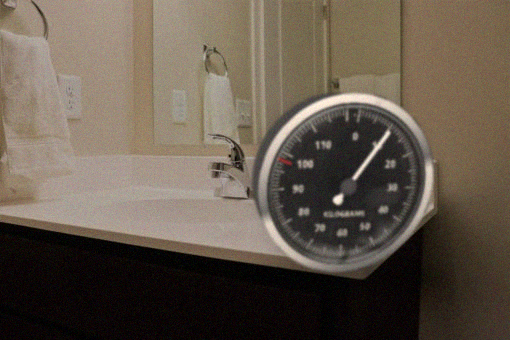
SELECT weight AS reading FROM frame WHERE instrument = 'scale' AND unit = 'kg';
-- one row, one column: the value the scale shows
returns 10 kg
